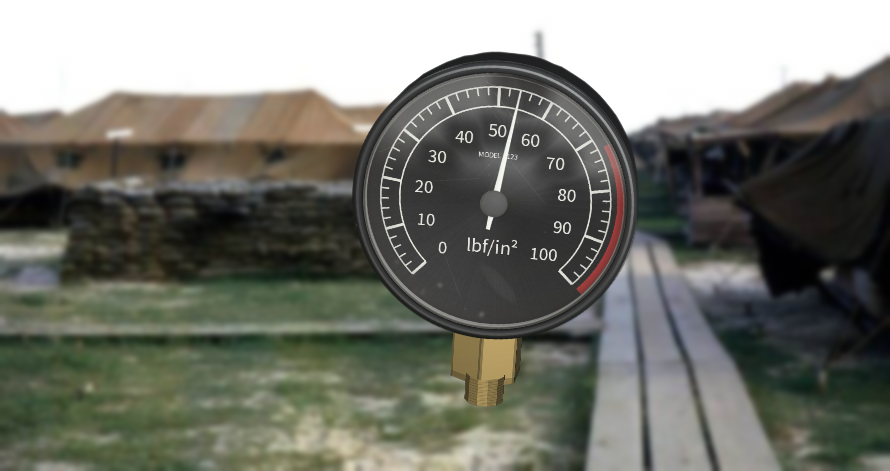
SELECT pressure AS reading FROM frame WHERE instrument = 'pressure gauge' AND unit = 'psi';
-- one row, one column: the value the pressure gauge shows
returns 54 psi
